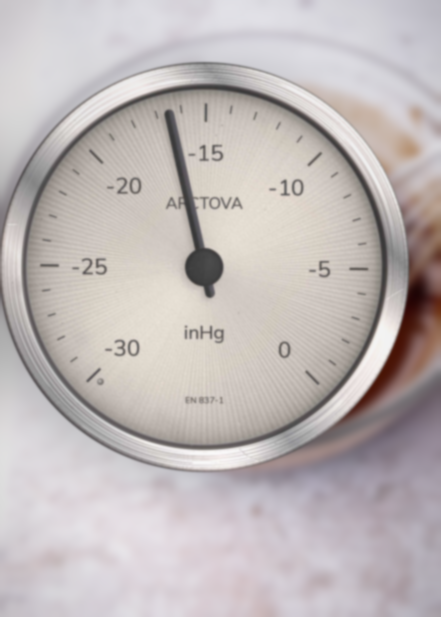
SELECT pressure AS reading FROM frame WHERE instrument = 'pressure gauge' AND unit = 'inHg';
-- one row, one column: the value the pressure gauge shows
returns -16.5 inHg
